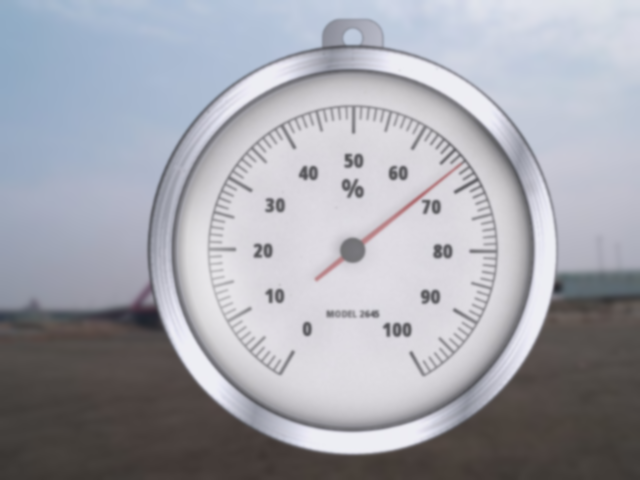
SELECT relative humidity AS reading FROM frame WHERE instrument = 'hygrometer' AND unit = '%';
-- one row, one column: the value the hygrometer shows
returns 67 %
